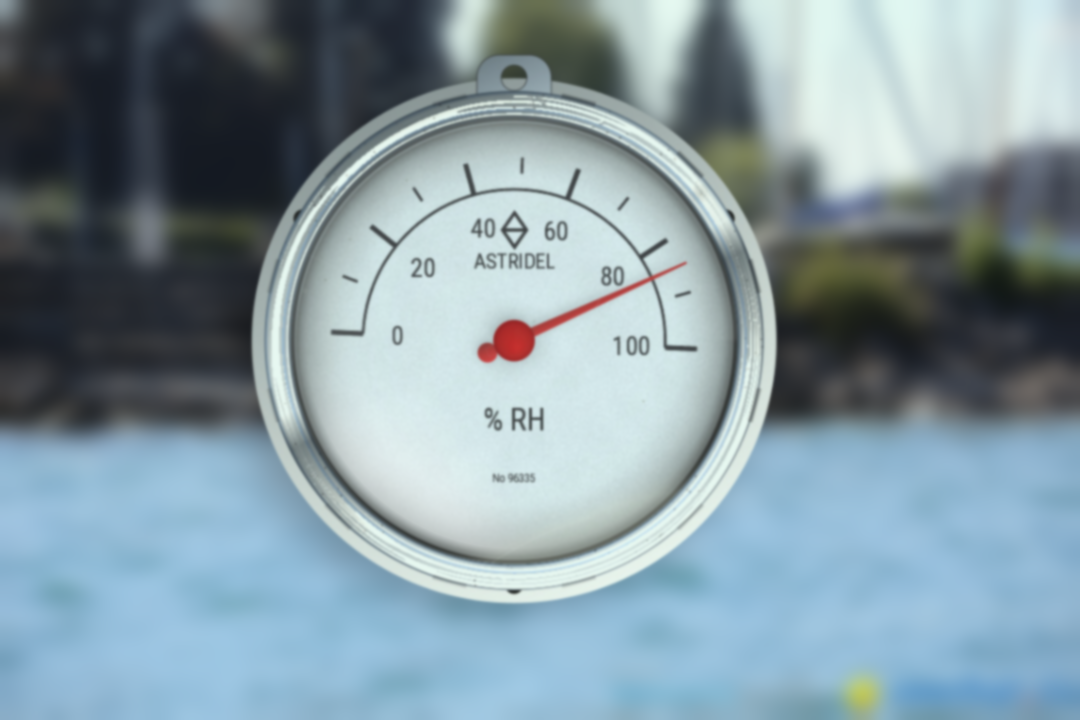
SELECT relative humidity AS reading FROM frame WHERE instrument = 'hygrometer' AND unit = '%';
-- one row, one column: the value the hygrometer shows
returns 85 %
